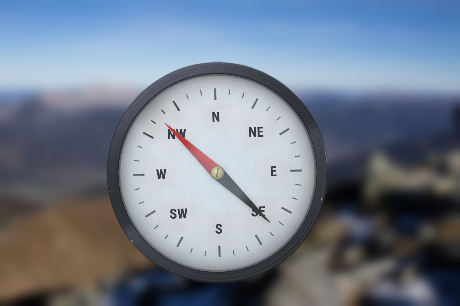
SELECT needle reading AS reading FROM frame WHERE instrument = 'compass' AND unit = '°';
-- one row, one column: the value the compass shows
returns 315 °
